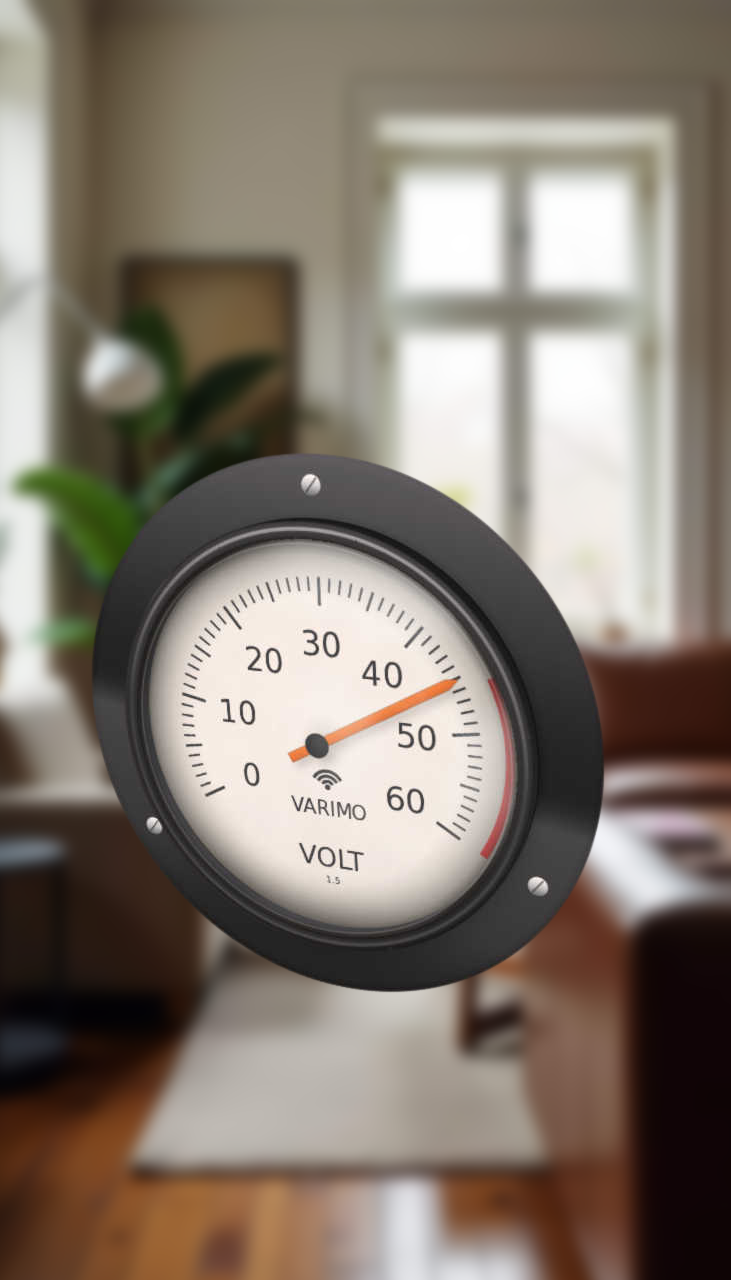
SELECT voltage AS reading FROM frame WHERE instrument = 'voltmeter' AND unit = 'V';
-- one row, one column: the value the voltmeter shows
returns 45 V
